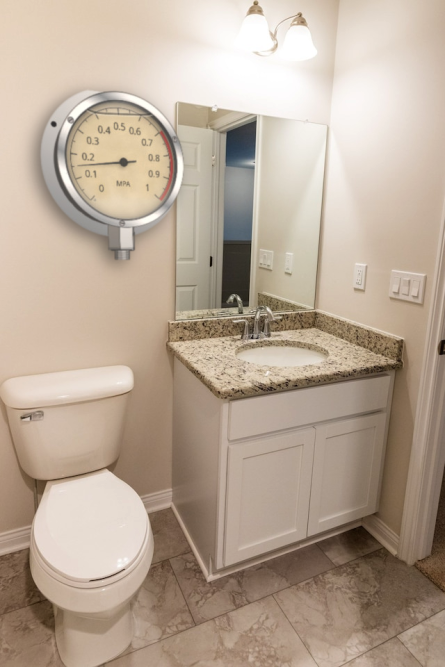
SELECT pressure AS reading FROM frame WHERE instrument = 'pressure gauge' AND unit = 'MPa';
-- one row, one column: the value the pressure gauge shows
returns 0.15 MPa
